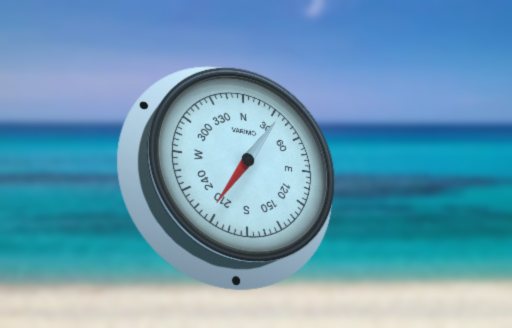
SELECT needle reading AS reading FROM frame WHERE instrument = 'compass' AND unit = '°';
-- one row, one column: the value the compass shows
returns 215 °
